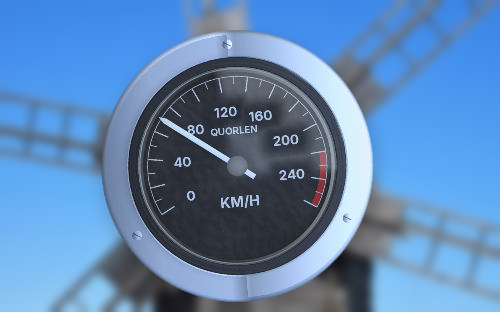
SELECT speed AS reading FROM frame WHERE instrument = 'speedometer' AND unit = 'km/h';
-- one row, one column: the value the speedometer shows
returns 70 km/h
